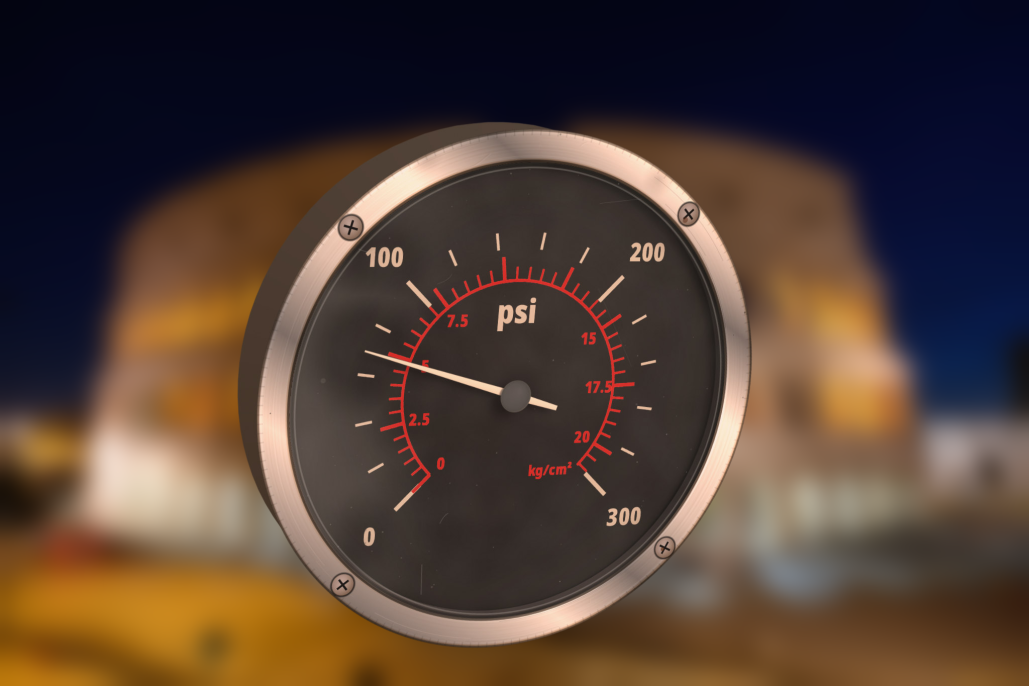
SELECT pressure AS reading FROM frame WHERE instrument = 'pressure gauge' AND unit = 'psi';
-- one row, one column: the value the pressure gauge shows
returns 70 psi
